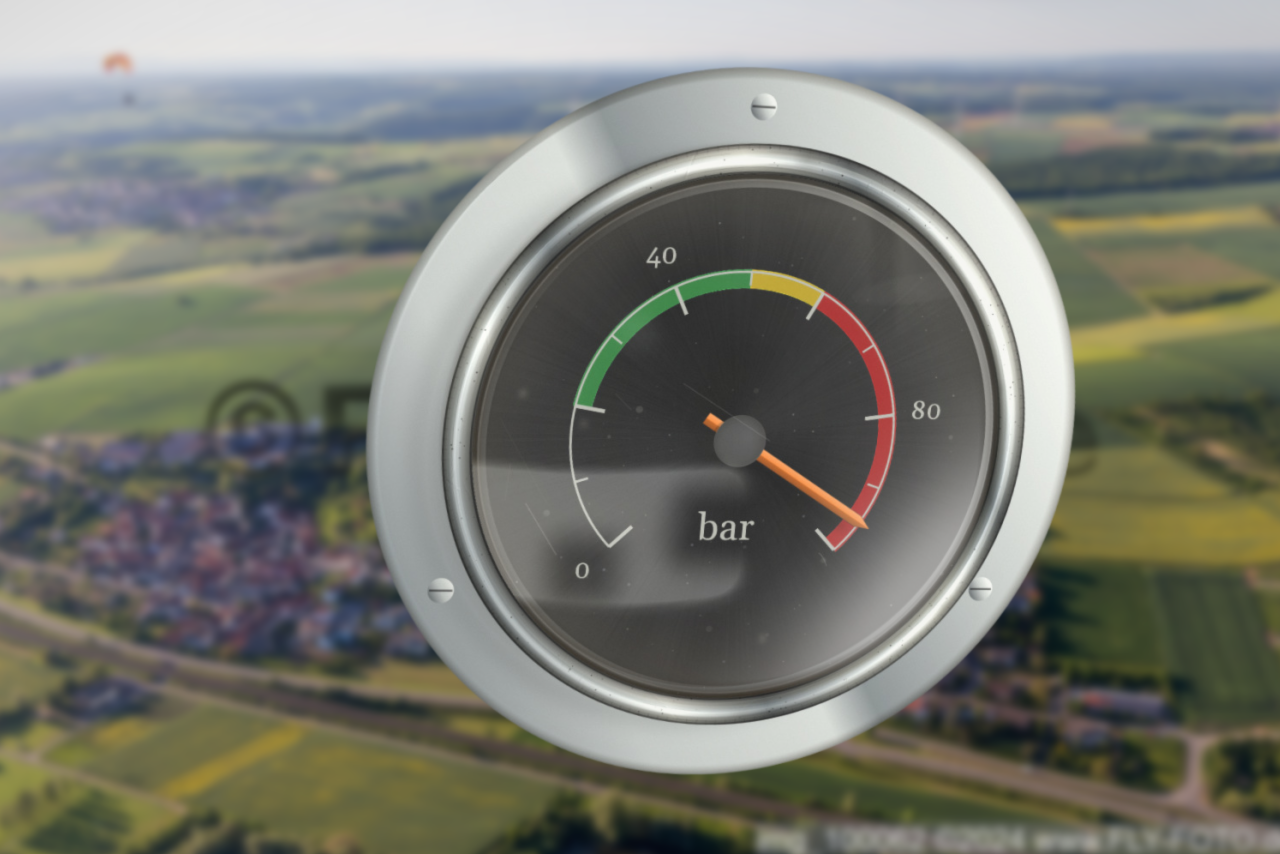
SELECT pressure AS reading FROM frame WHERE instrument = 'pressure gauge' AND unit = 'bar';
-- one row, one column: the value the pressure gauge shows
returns 95 bar
